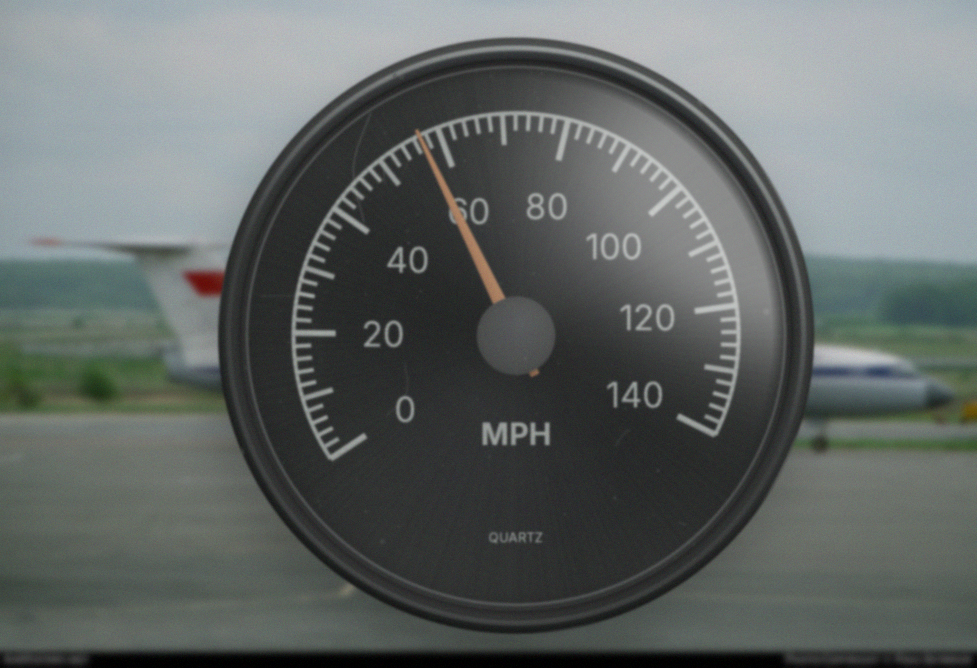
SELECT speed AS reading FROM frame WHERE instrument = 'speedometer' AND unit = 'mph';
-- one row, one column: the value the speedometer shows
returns 57 mph
